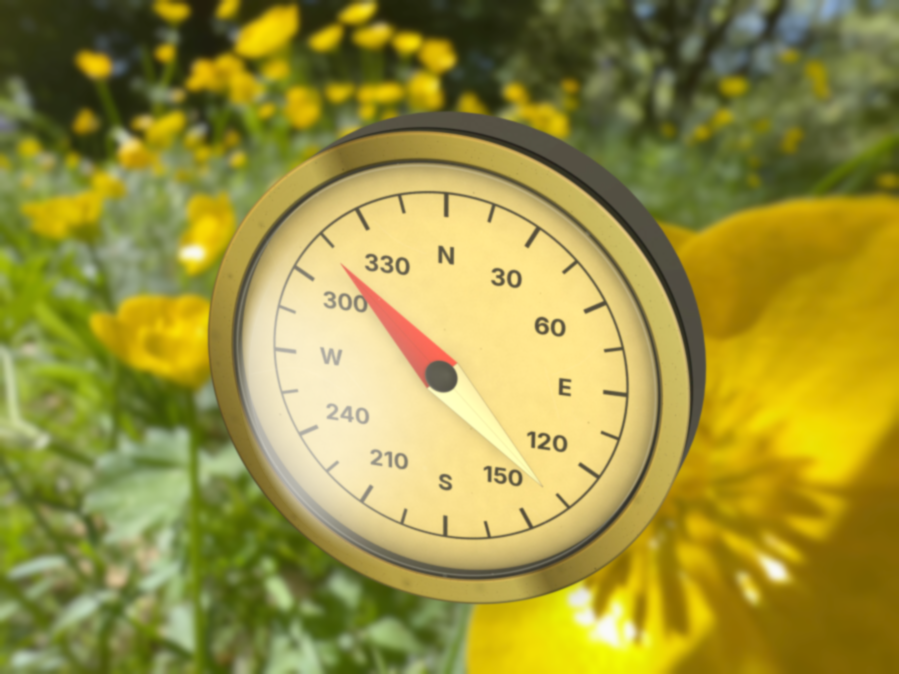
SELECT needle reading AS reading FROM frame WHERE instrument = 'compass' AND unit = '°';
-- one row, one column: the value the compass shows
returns 315 °
